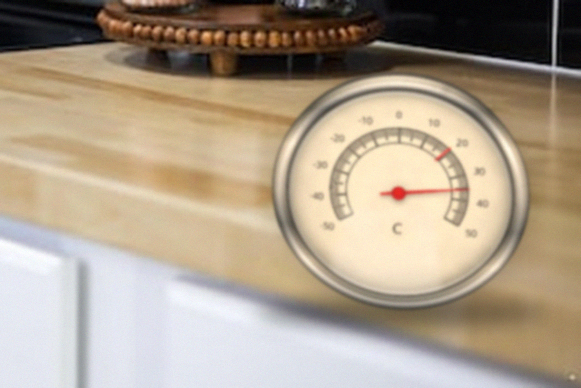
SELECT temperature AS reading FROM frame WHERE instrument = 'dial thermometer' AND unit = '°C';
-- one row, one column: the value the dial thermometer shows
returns 35 °C
